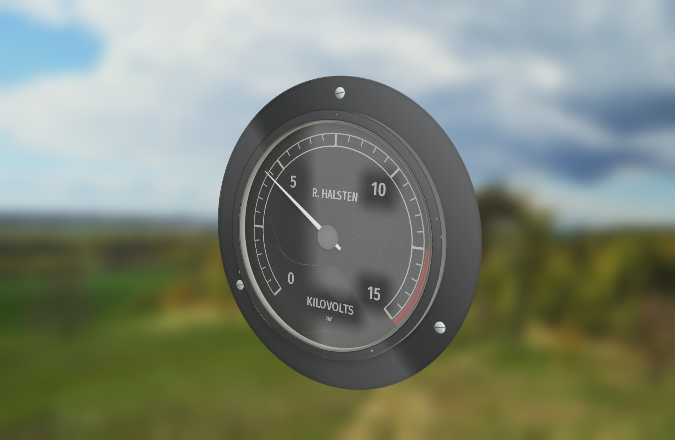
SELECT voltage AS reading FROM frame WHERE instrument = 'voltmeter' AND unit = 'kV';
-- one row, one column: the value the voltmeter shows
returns 4.5 kV
